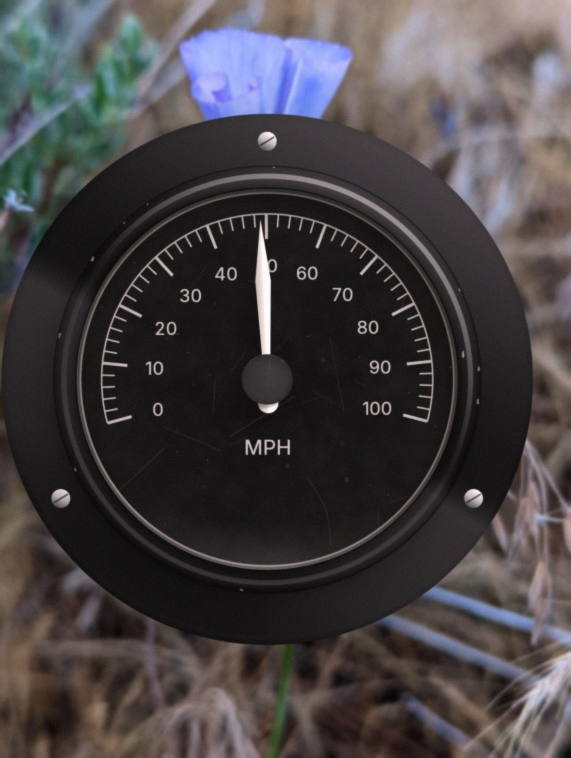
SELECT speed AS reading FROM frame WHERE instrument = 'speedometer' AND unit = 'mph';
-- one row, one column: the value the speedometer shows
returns 49 mph
